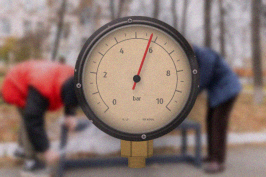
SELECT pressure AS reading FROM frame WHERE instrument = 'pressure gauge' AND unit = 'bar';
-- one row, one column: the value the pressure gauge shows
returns 5.75 bar
